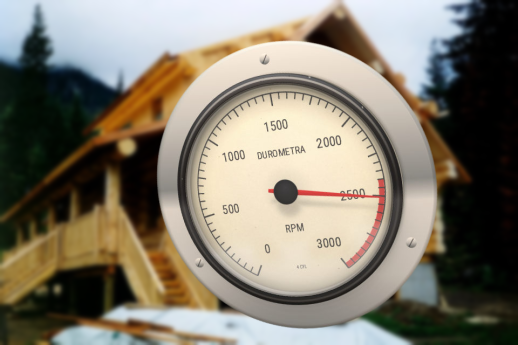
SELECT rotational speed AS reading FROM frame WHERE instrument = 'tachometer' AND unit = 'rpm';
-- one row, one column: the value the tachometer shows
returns 2500 rpm
